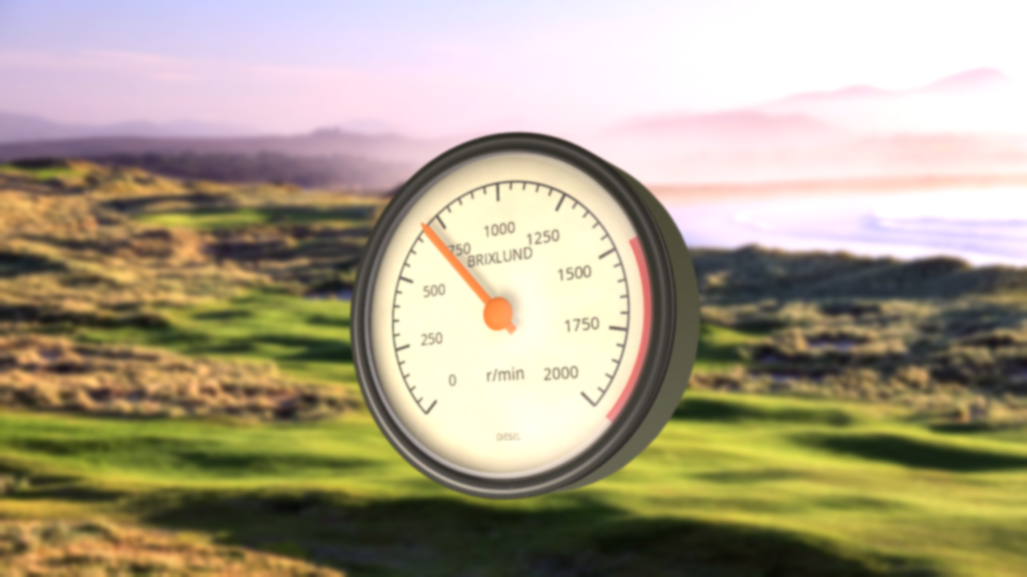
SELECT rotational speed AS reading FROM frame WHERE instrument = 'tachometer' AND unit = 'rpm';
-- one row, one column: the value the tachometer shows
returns 700 rpm
